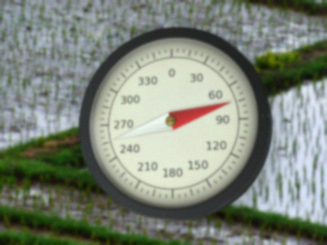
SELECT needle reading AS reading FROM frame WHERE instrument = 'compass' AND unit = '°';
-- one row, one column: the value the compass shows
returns 75 °
